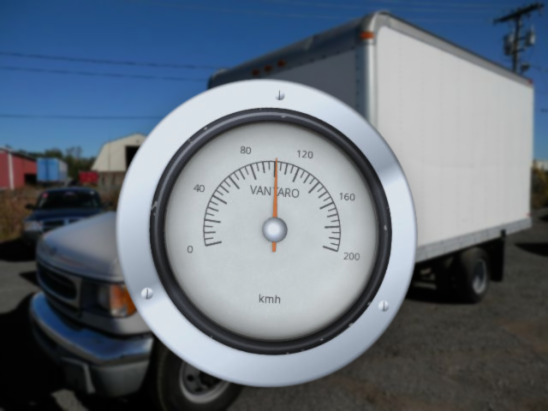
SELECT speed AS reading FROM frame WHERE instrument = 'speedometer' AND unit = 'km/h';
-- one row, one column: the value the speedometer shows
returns 100 km/h
